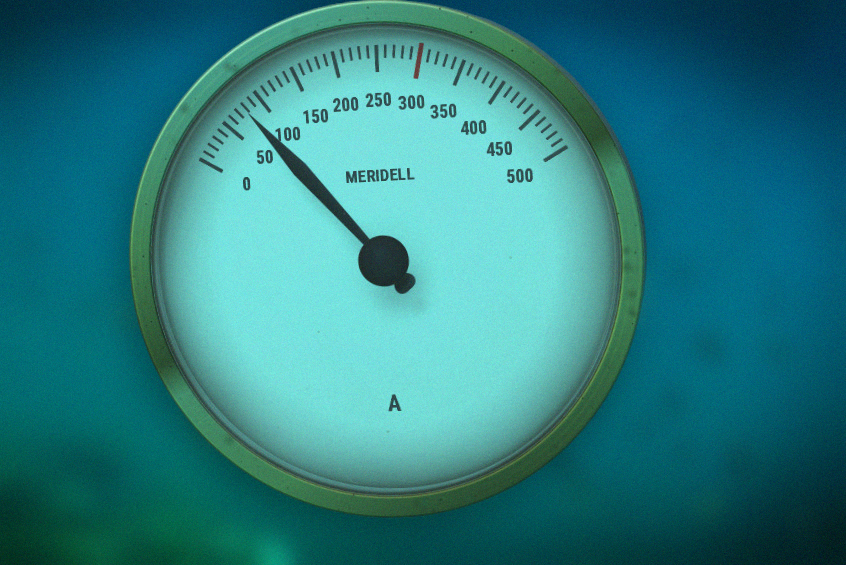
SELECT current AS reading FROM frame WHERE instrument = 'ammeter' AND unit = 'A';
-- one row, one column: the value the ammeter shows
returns 80 A
